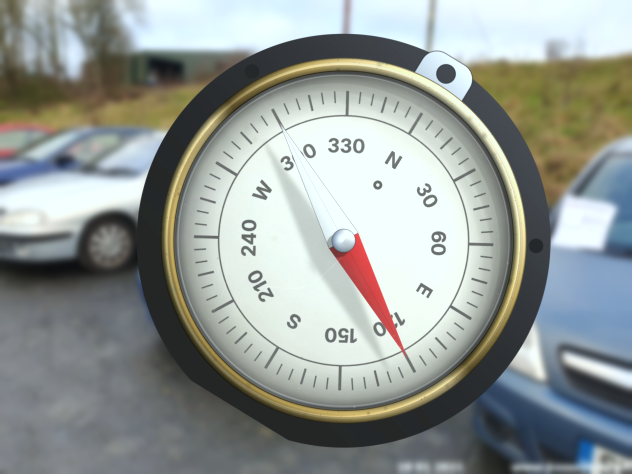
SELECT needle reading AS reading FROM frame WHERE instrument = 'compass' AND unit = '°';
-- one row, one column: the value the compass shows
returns 120 °
